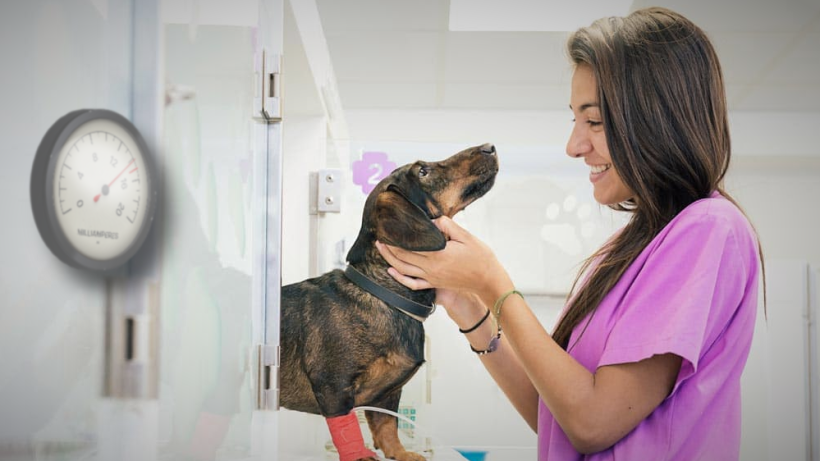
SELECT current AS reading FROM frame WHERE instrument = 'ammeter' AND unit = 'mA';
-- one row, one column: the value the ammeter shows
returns 14 mA
